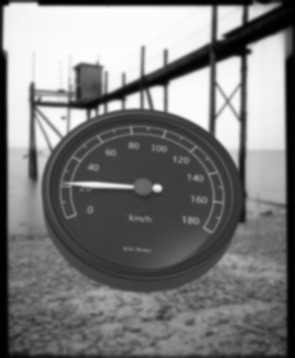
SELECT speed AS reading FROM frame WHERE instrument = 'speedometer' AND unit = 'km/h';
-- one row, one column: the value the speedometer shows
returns 20 km/h
